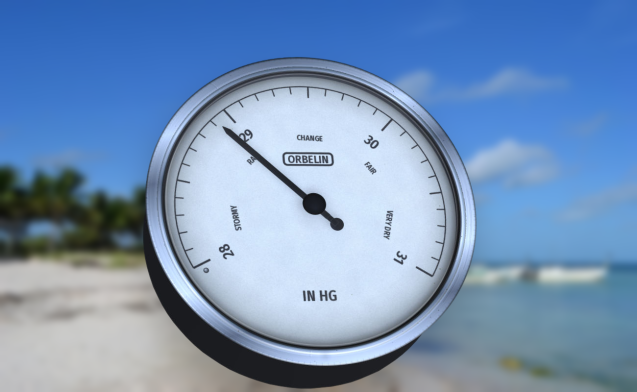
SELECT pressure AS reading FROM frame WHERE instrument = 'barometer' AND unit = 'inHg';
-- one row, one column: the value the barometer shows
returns 28.9 inHg
